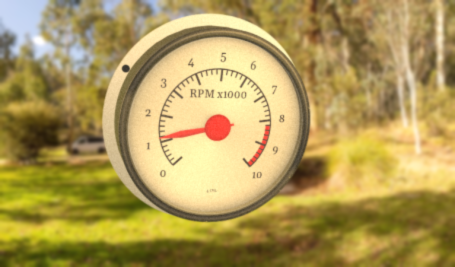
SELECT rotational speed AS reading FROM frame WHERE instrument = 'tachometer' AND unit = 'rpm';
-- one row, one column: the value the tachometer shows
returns 1200 rpm
